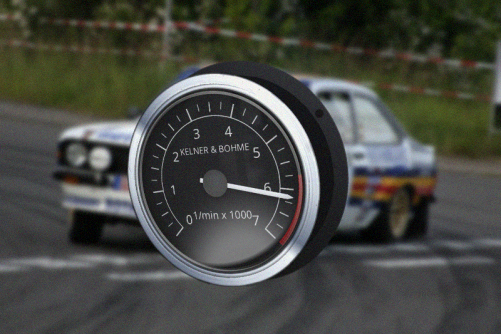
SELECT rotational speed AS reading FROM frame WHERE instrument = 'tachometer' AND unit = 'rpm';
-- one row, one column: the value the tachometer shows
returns 6125 rpm
